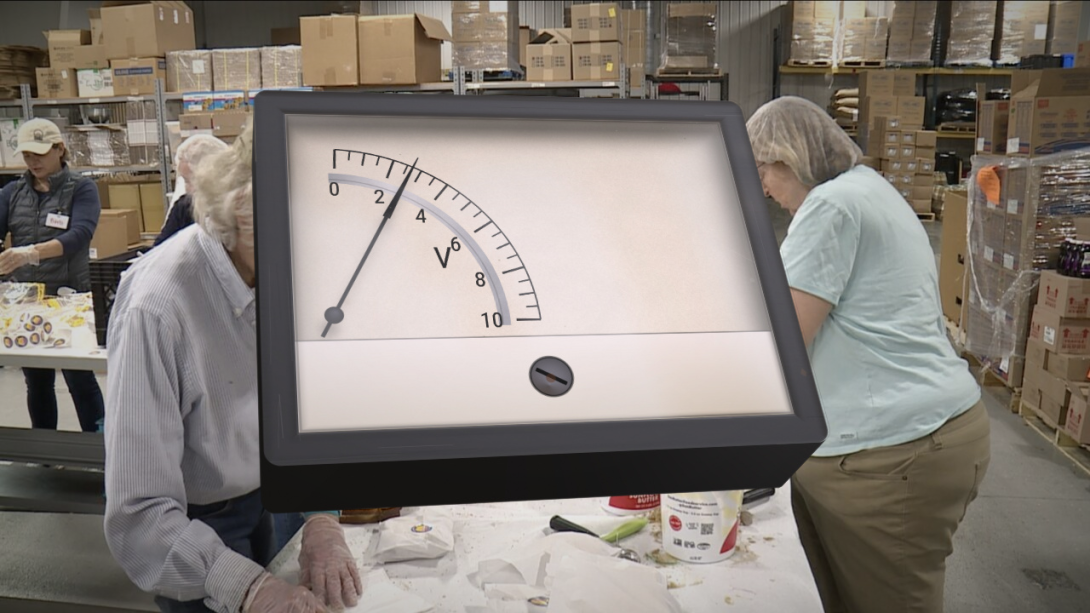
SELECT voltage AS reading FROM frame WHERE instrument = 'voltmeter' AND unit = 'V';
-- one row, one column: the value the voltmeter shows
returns 2.75 V
